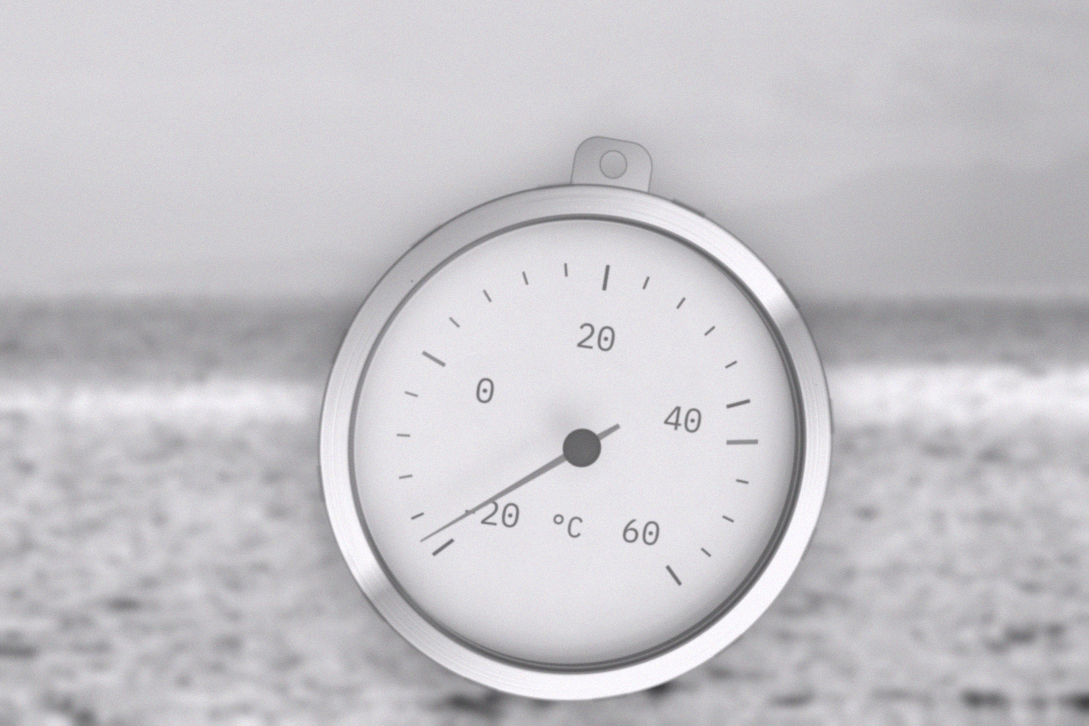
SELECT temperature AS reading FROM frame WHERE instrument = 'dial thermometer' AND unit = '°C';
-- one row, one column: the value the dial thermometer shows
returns -18 °C
